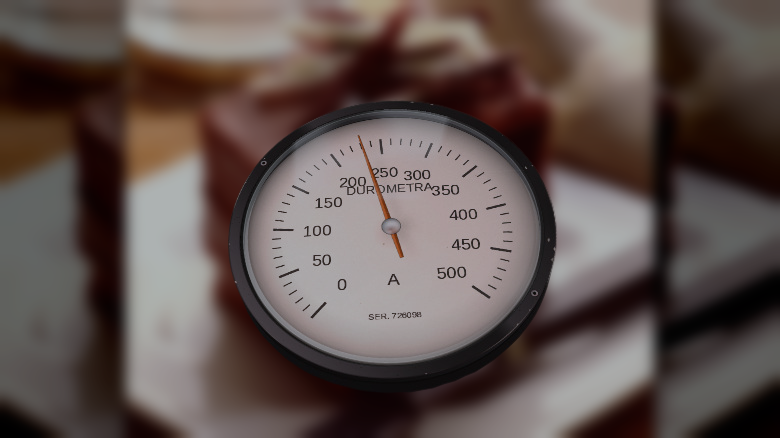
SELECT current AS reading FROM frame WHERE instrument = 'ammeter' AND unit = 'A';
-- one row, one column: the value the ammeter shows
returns 230 A
